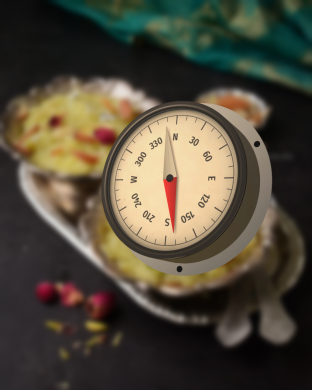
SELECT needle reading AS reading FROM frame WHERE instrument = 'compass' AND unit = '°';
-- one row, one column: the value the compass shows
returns 170 °
